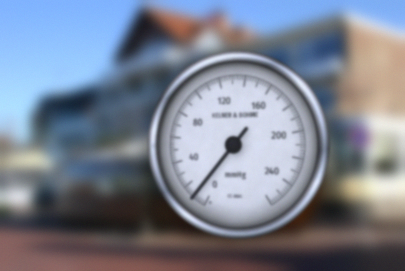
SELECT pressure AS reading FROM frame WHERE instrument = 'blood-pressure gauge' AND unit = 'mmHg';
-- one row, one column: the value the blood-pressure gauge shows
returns 10 mmHg
